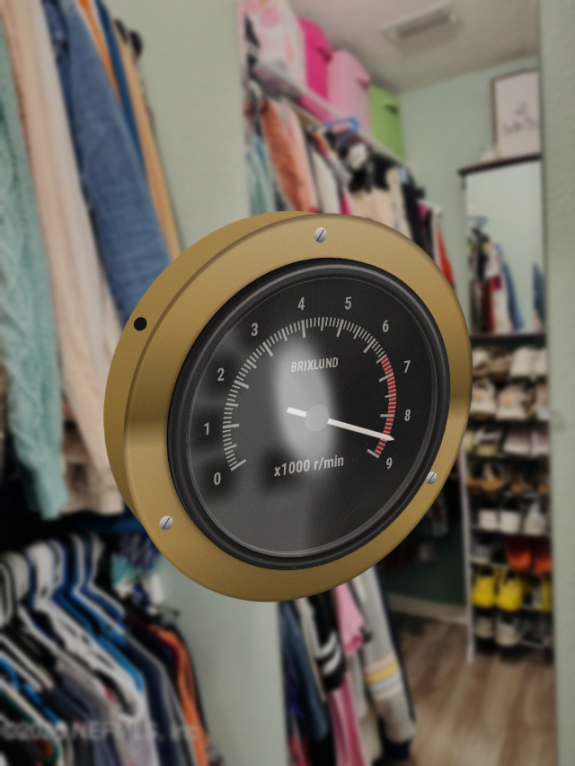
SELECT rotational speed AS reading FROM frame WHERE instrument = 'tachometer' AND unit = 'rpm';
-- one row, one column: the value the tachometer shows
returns 8500 rpm
